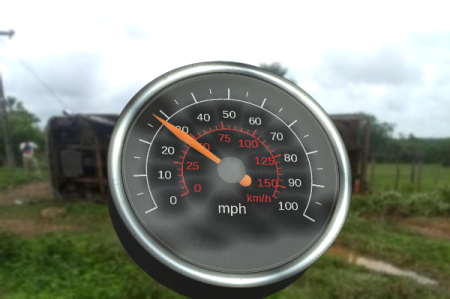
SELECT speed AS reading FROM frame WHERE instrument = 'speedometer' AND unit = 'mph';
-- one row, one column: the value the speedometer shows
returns 27.5 mph
